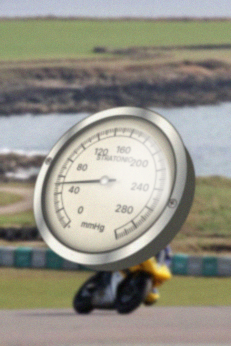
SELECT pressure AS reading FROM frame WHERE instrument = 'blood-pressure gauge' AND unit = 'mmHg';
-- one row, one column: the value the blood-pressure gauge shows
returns 50 mmHg
